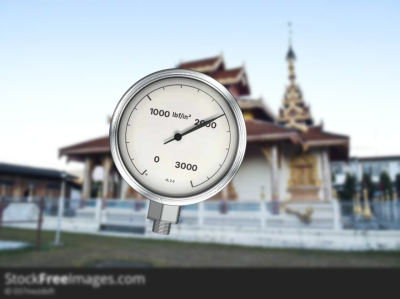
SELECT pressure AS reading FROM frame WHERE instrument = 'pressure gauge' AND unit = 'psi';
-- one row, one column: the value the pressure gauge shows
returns 2000 psi
